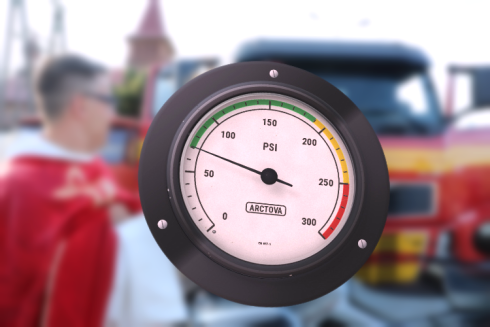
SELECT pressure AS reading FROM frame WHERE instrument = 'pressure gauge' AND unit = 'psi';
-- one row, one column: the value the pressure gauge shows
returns 70 psi
